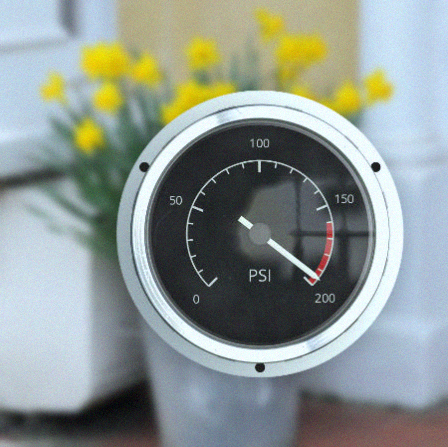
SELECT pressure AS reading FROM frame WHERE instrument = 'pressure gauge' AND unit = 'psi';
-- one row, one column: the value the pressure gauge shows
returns 195 psi
